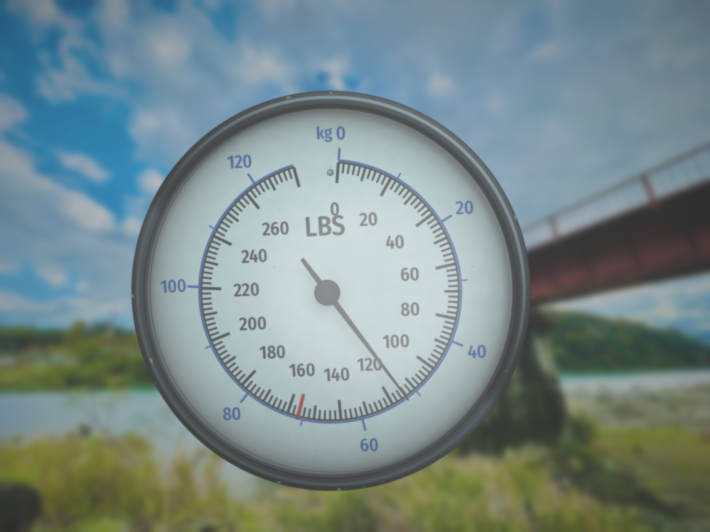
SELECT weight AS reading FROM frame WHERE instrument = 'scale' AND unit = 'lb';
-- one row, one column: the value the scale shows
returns 114 lb
